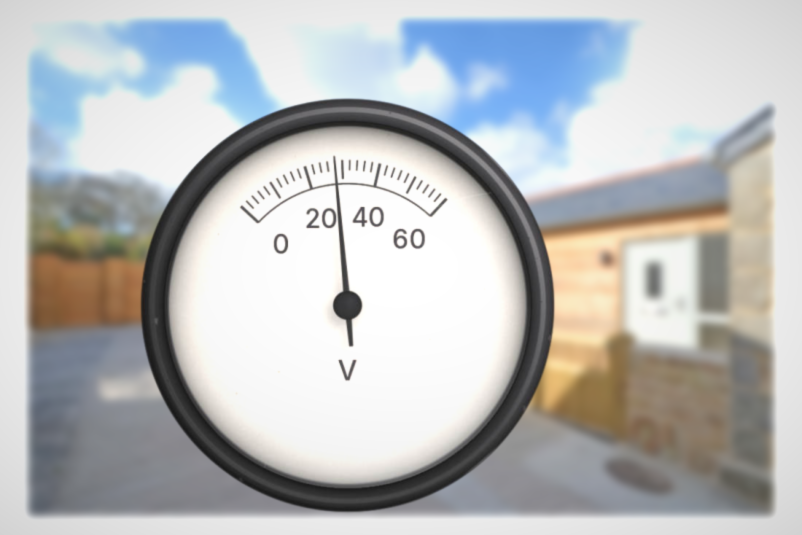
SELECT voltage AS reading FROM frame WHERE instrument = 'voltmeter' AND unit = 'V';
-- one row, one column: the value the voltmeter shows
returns 28 V
